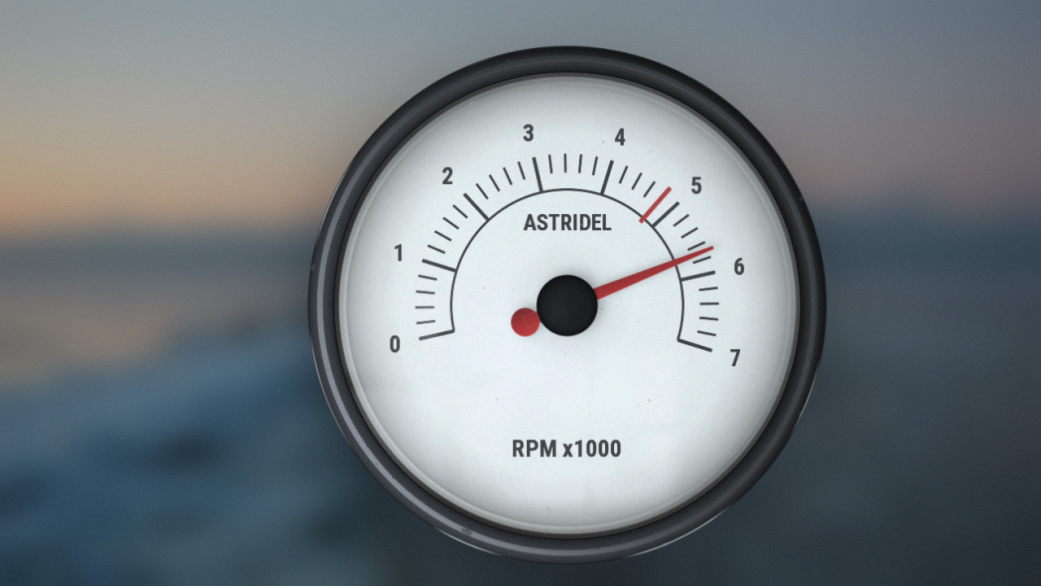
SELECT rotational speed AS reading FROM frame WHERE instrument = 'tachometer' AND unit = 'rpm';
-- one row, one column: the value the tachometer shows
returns 5700 rpm
